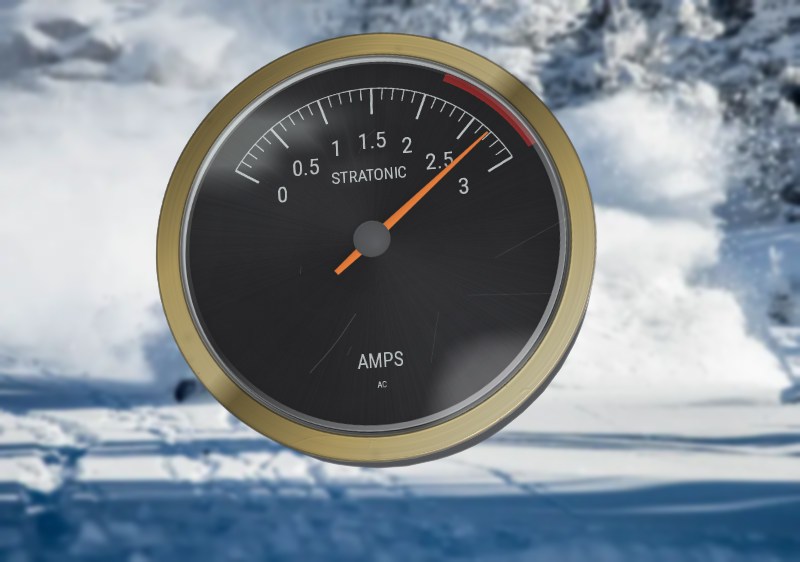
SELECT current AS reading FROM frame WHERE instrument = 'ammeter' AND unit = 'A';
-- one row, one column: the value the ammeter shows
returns 2.7 A
